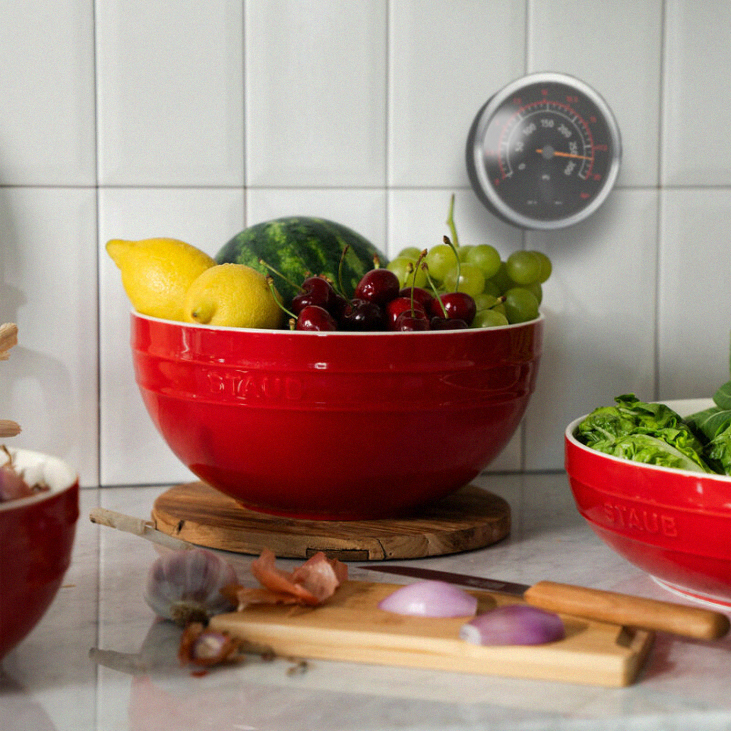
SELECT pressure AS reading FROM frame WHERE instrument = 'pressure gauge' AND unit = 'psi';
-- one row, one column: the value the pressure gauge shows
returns 270 psi
